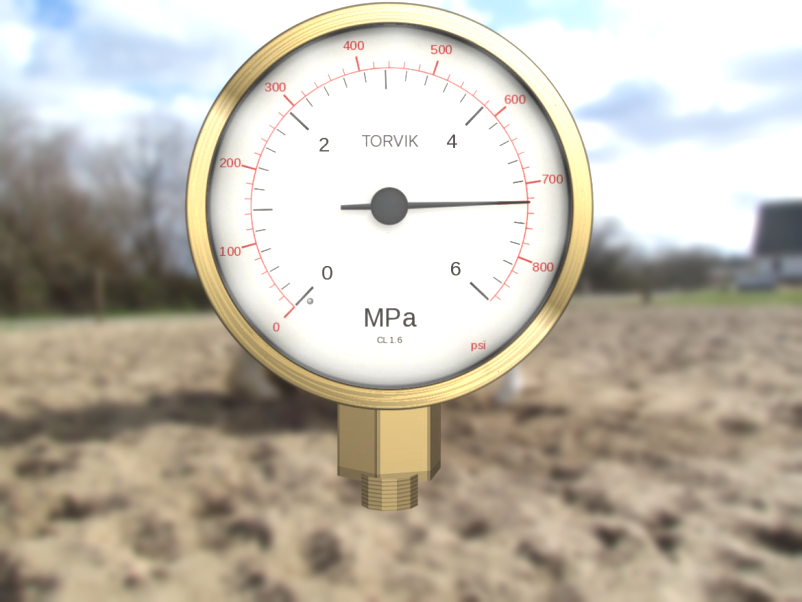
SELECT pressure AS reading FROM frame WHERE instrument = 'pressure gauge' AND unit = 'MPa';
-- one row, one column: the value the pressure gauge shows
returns 5 MPa
